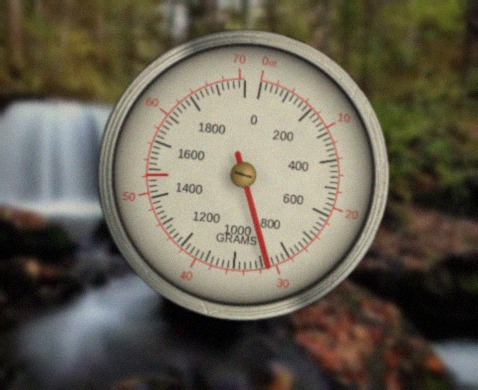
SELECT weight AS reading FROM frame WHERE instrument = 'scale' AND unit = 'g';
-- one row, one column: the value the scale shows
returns 880 g
